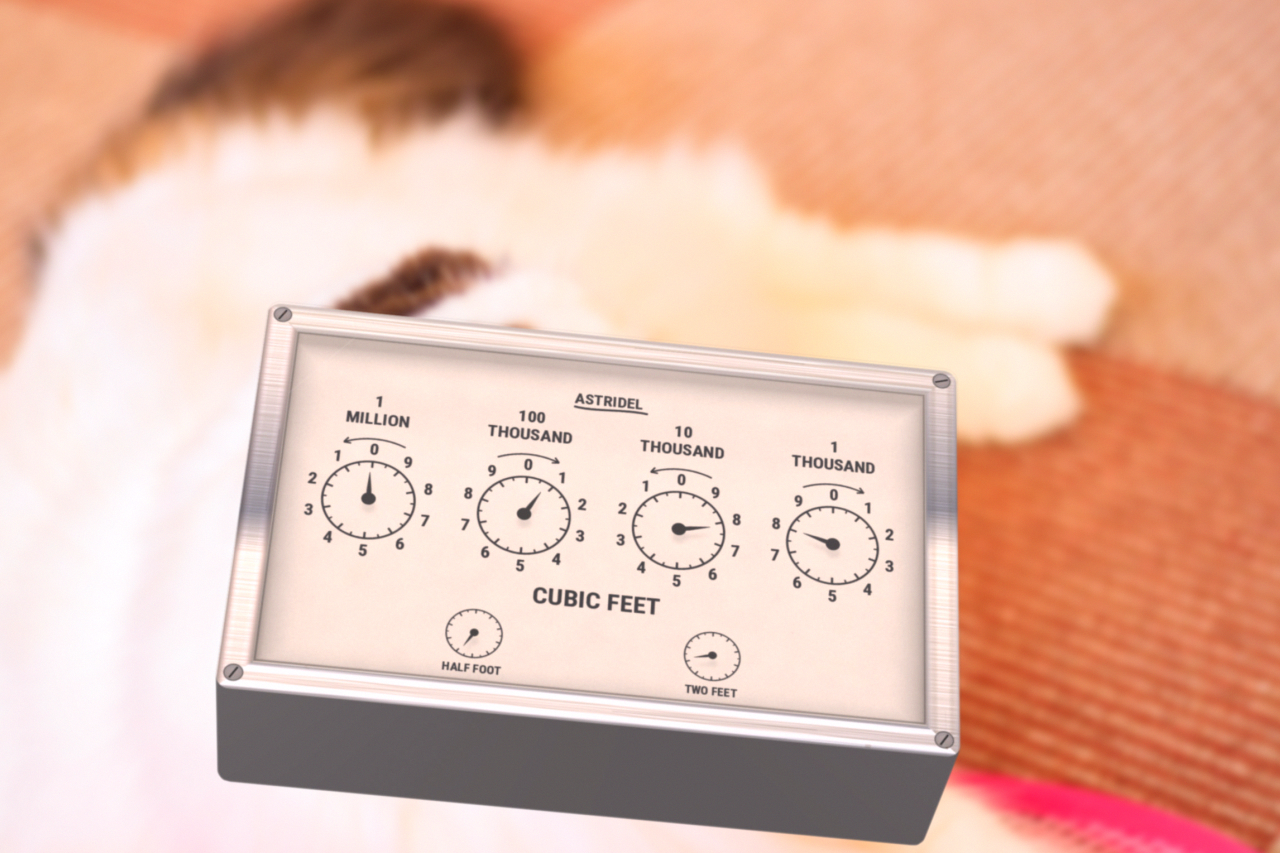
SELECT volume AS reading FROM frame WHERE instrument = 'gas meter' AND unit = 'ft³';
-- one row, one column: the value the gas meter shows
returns 7800 ft³
